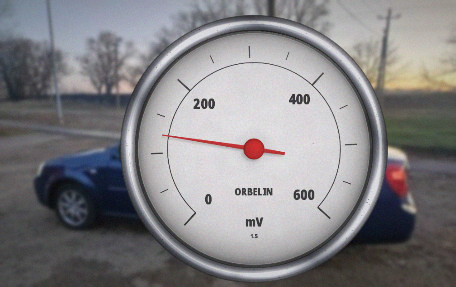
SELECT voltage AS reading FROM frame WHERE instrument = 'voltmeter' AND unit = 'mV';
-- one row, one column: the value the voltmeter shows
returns 125 mV
